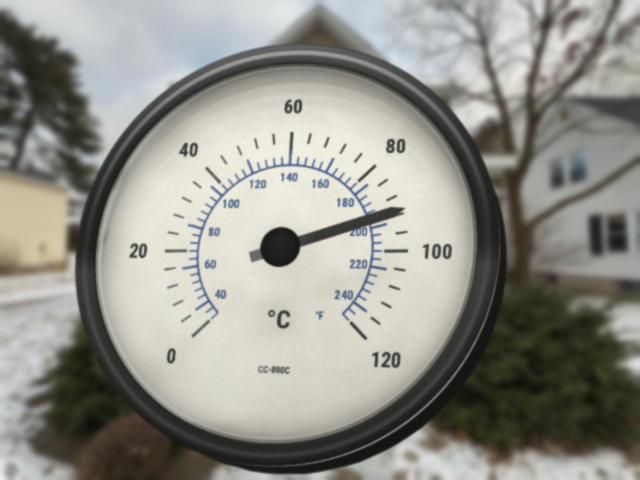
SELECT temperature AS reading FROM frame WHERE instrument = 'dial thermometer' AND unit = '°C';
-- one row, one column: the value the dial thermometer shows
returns 92 °C
